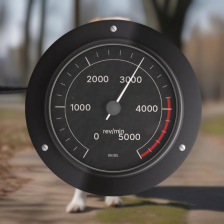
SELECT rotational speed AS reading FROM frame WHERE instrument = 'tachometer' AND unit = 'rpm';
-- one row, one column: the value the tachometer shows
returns 3000 rpm
